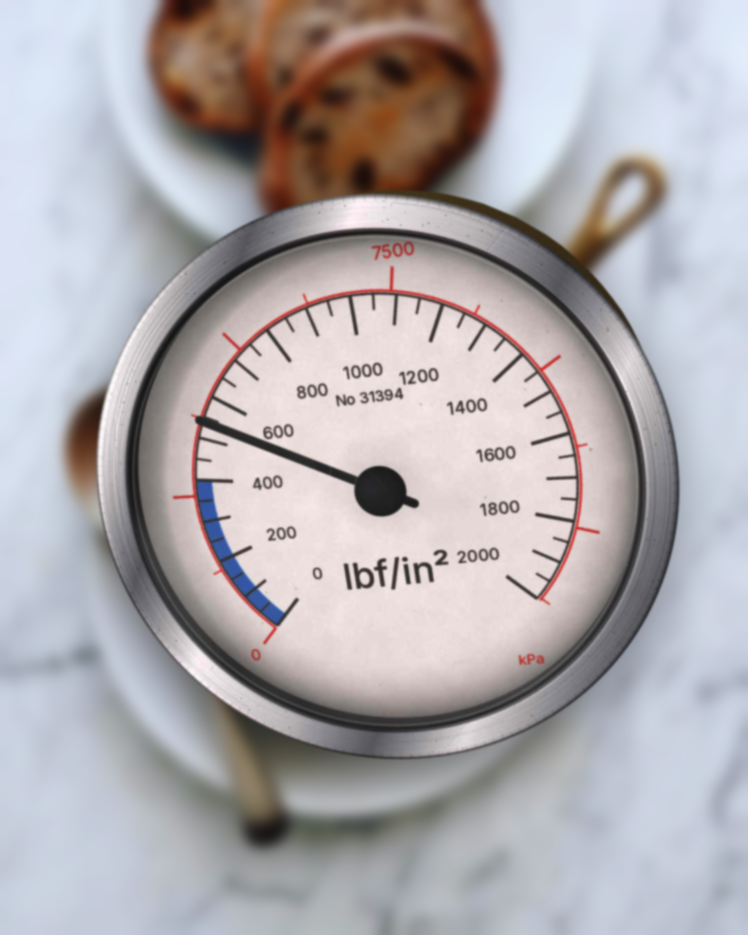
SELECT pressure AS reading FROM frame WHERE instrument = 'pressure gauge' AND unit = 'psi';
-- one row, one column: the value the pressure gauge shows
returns 550 psi
